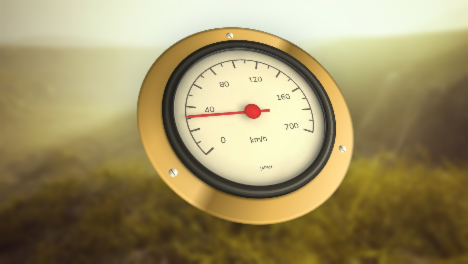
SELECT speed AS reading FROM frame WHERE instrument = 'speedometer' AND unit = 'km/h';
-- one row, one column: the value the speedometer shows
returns 30 km/h
